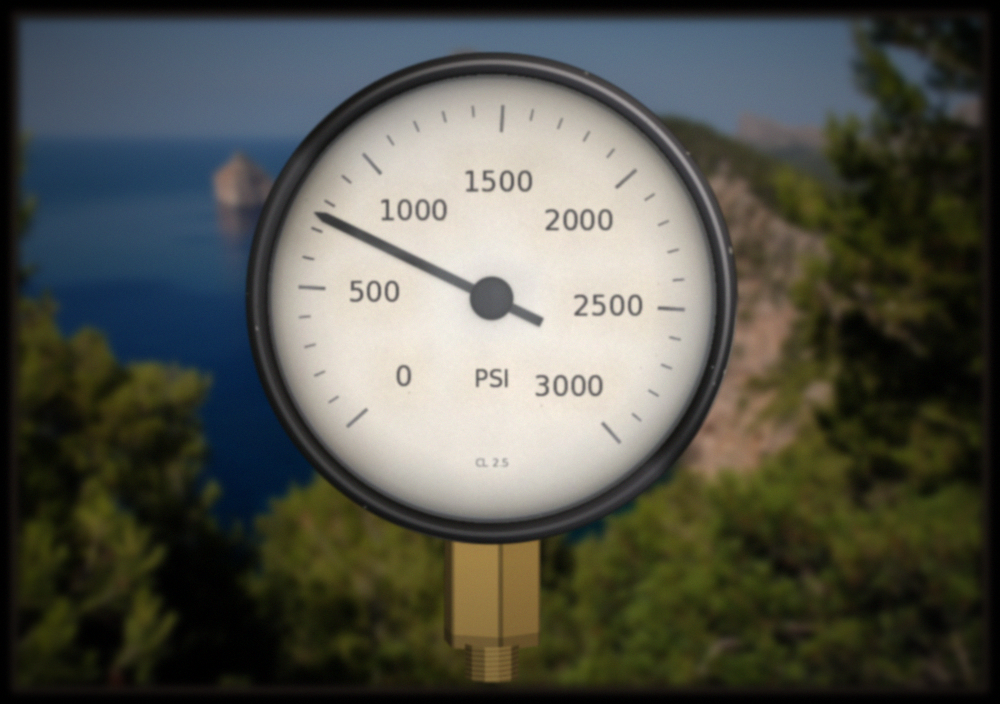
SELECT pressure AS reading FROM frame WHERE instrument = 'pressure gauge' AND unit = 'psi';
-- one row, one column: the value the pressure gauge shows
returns 750 psi
